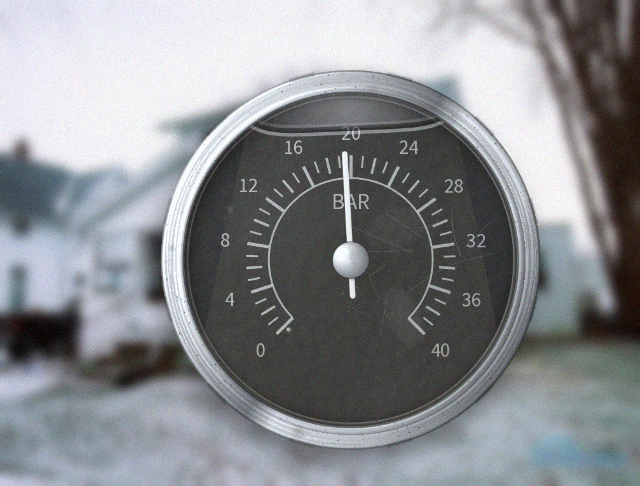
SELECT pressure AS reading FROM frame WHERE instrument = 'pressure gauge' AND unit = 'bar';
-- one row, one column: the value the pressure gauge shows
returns 19.5 bar
